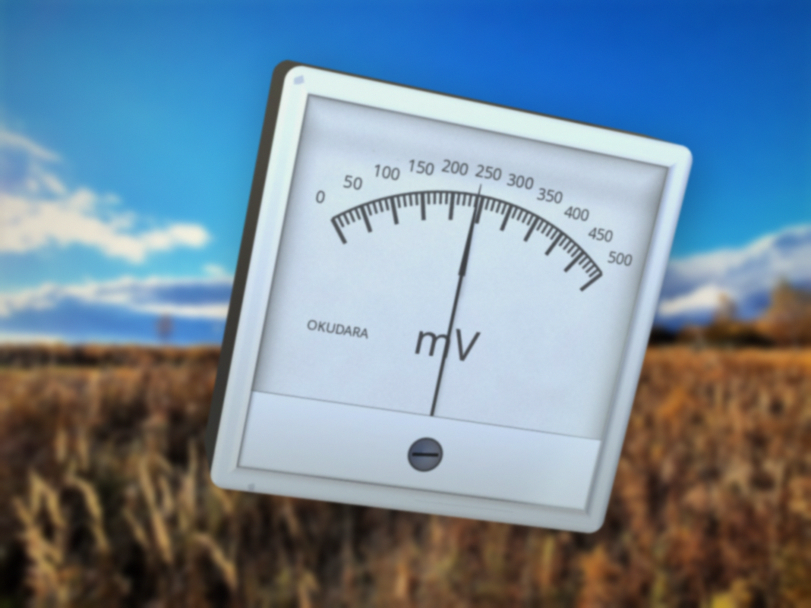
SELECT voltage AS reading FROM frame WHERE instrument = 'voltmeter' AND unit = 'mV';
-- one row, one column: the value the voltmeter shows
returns 240 mV
